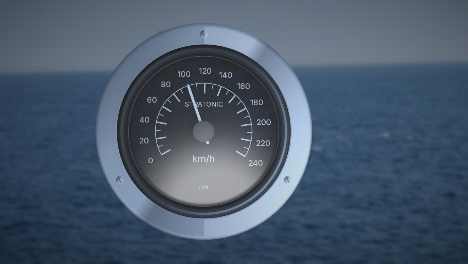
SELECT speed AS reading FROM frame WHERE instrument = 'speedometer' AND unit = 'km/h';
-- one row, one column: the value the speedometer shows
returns 100 km/h
